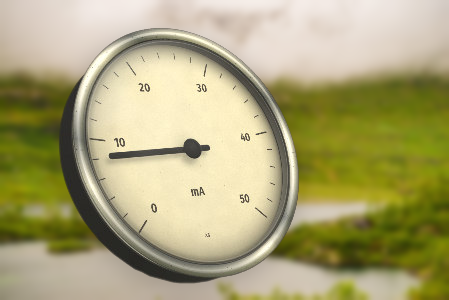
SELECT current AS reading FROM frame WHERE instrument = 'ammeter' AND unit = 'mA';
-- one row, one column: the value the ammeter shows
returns 8 mA
